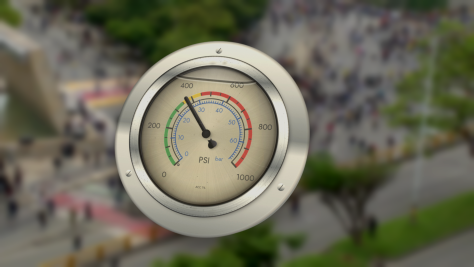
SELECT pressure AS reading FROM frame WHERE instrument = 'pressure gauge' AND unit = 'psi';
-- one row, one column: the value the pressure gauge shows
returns 375 psi
